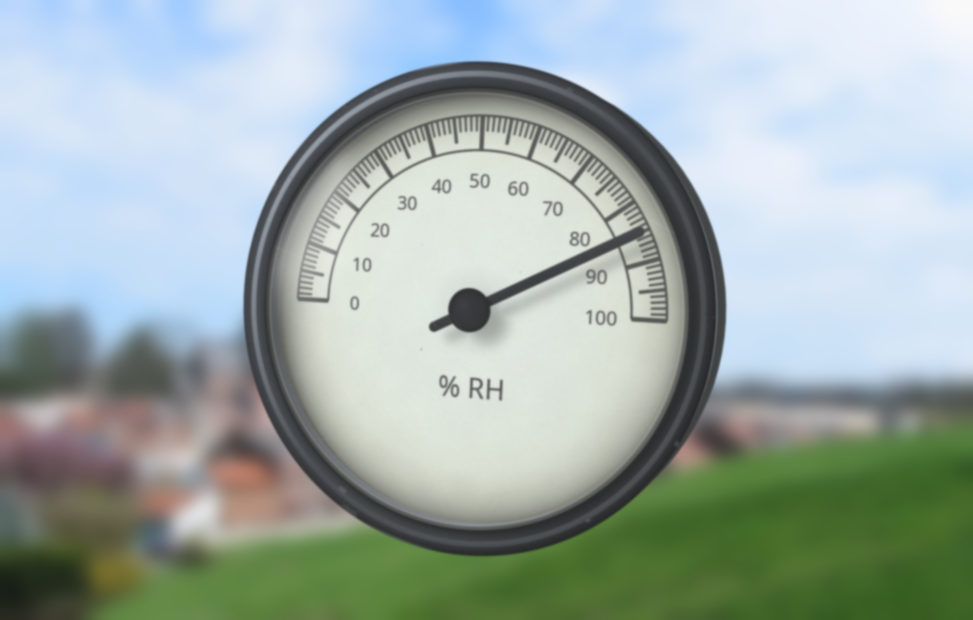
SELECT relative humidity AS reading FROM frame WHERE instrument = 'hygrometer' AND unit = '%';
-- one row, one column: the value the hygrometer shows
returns 85 %
